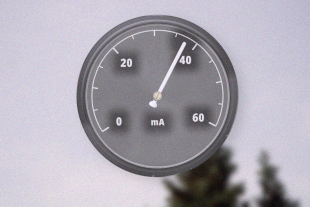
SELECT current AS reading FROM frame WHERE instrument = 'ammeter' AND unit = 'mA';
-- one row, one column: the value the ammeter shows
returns 37.5 mA
